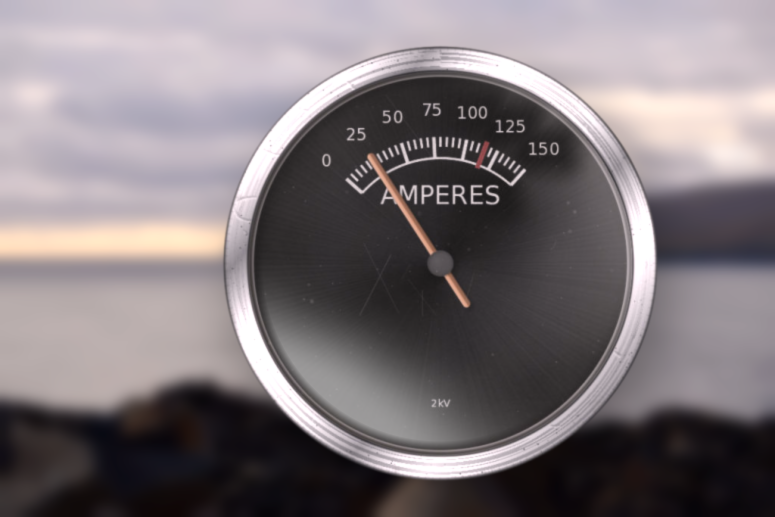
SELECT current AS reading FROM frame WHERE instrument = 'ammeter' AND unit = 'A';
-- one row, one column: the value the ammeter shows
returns 25 A
